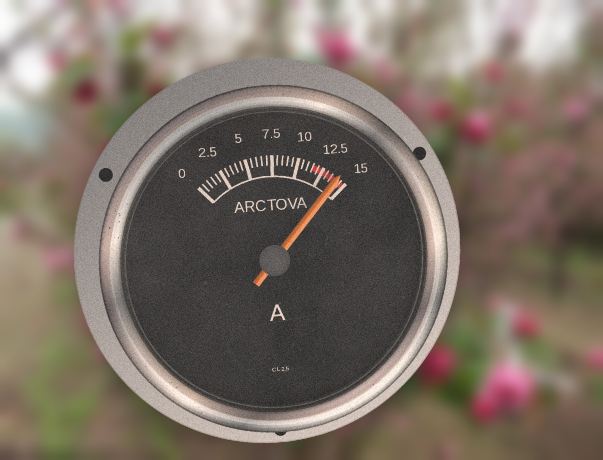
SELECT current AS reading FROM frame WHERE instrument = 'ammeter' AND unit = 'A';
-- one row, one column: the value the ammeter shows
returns 14 A
